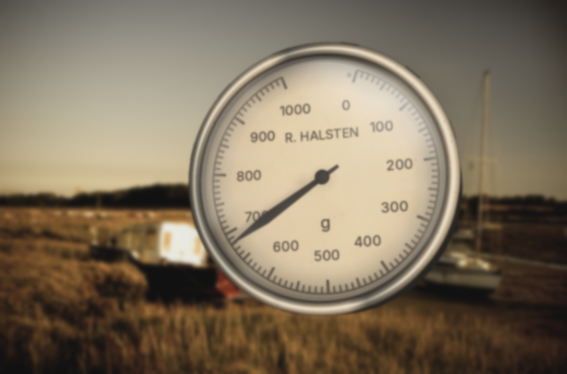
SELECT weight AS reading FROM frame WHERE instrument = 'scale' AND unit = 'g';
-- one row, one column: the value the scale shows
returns 680 g
